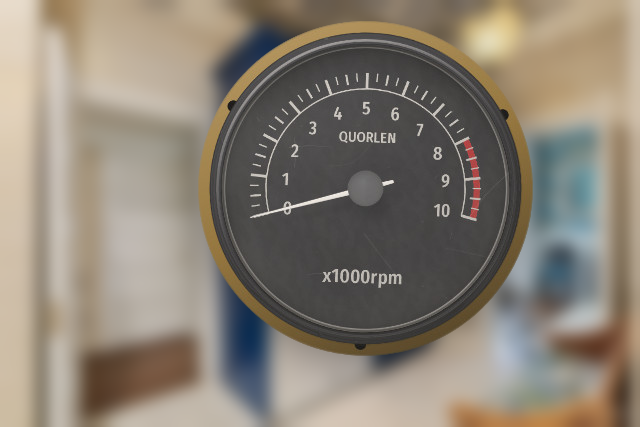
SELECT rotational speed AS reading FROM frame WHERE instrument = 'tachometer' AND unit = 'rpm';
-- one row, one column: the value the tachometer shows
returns 0 rpm
